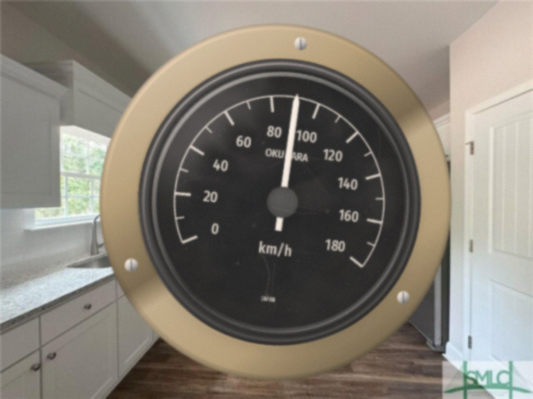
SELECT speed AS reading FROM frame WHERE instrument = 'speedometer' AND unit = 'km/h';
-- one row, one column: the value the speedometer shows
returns 90 km/h
